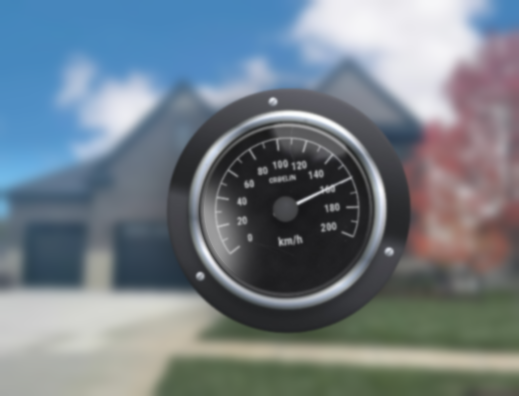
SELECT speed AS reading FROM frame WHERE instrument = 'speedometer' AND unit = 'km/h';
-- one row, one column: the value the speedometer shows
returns 160 km/h
